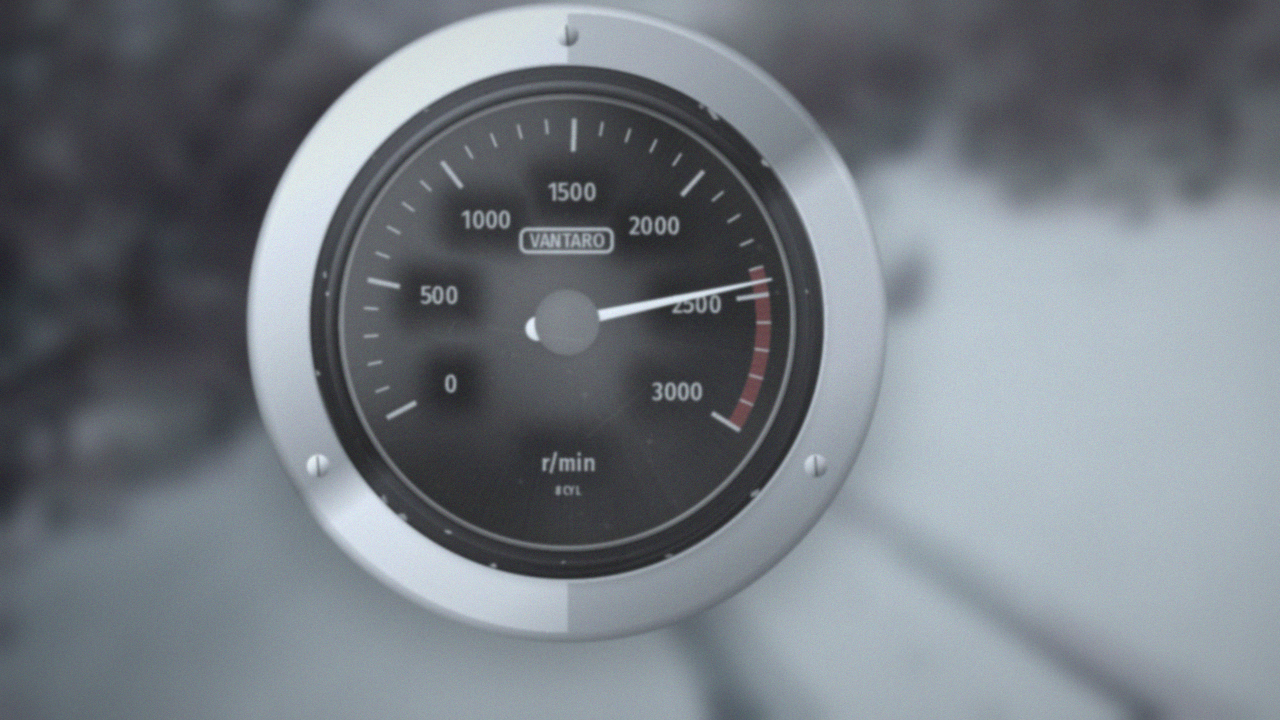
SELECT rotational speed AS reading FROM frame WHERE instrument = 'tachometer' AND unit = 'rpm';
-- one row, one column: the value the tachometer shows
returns 2450 rpm
